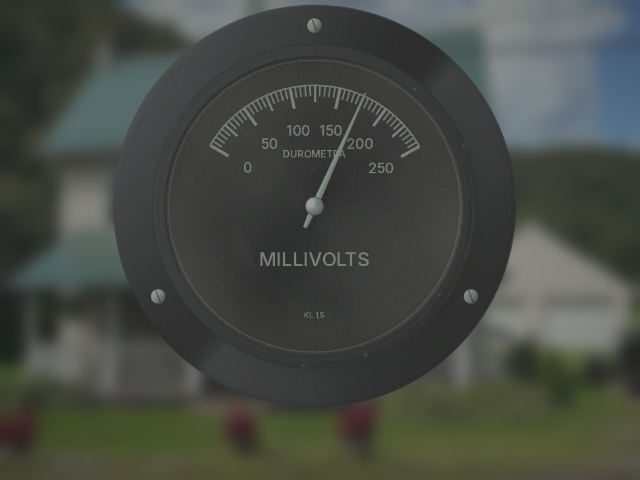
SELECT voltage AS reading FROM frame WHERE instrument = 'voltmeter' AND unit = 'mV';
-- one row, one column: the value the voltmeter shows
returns 175 mV
